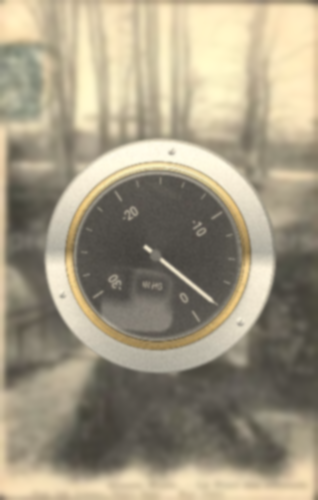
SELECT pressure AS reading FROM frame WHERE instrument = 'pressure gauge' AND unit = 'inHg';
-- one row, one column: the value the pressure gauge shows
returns -2 inHg
